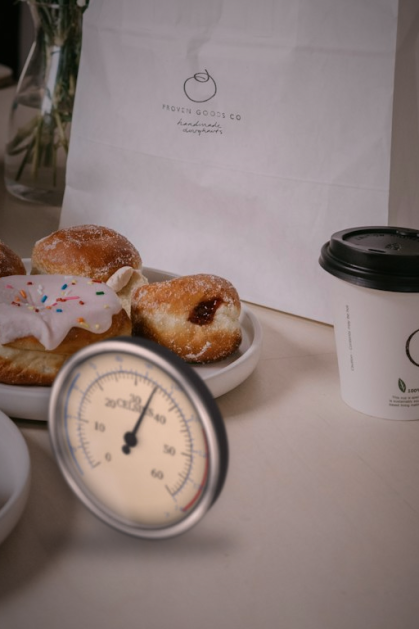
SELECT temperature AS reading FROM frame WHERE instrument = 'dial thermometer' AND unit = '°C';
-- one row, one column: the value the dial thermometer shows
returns 35 °C
